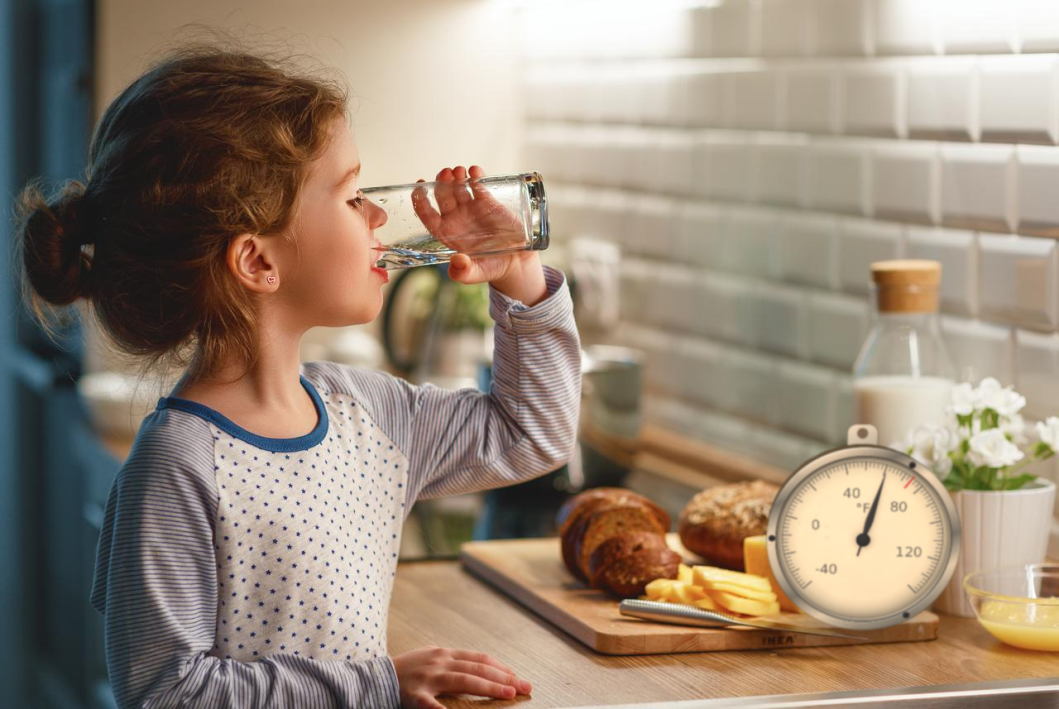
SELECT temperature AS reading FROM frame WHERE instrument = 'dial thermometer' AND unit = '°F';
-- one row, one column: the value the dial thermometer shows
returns 60 °F
